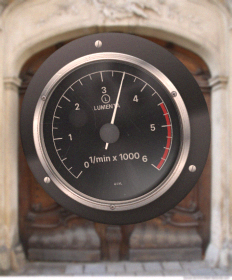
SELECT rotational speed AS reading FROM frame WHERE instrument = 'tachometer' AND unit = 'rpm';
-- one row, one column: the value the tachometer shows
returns 3500 rpm
